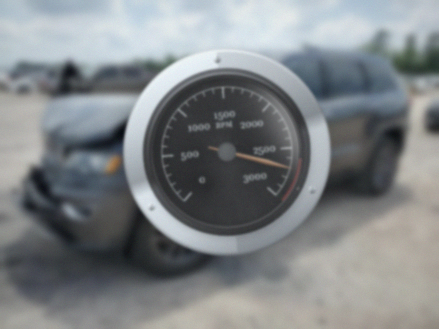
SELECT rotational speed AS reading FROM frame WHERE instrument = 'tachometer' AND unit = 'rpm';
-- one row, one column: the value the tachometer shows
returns 2700 rpm
